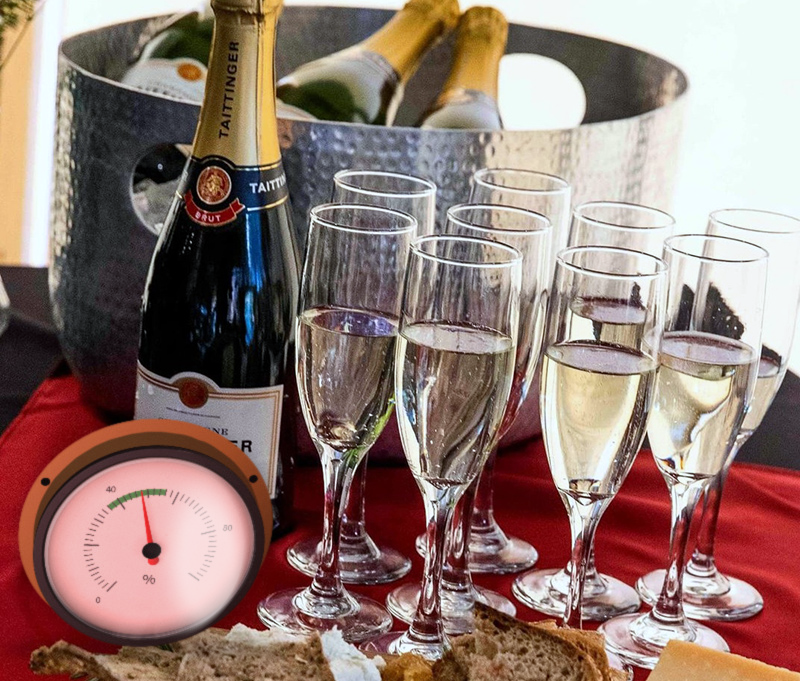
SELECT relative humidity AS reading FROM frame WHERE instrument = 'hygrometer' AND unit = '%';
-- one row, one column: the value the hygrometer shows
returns 48 %
